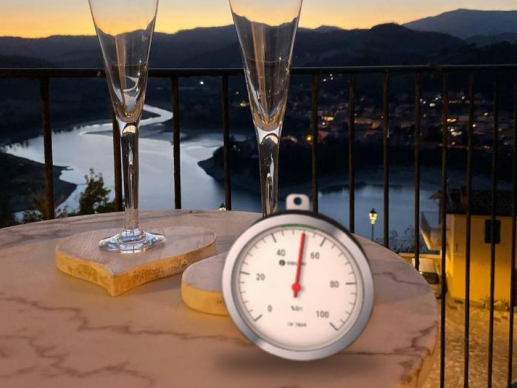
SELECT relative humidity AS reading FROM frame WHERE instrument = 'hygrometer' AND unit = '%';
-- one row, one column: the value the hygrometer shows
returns 52 %
